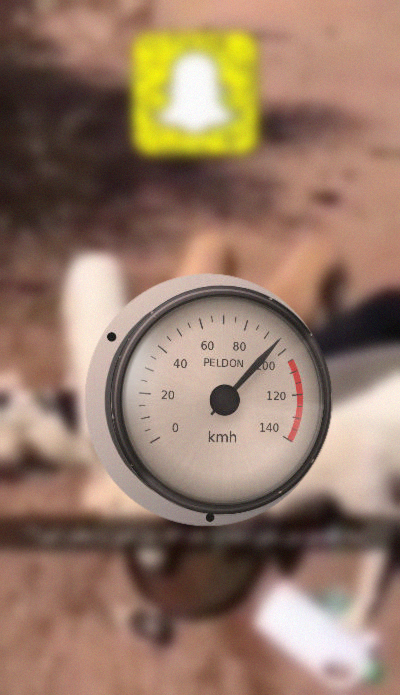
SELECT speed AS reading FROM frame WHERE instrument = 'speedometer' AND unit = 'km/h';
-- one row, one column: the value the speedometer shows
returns 95 km/h
